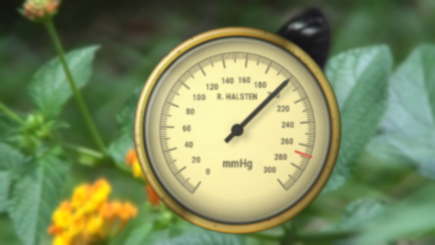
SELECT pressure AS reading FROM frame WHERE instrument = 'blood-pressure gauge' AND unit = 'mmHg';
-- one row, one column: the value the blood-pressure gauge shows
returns 200 mmHg
